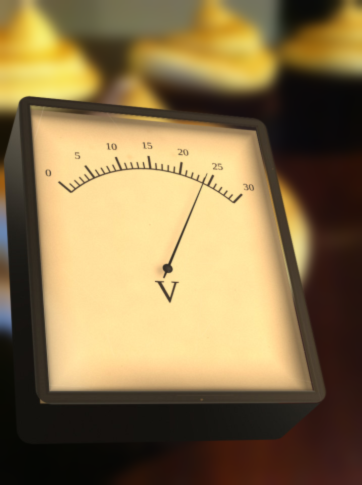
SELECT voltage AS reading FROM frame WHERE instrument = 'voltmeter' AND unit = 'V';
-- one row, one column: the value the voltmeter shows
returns 24 V
